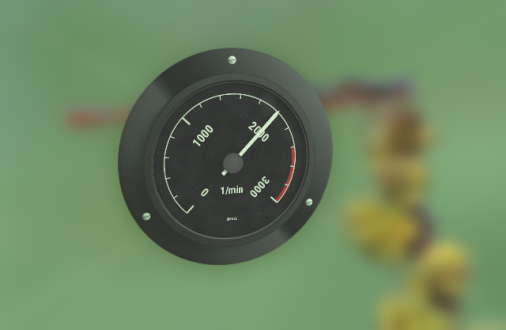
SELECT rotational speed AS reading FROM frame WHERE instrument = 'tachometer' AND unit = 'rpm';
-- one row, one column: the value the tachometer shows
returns 2000 rpm
